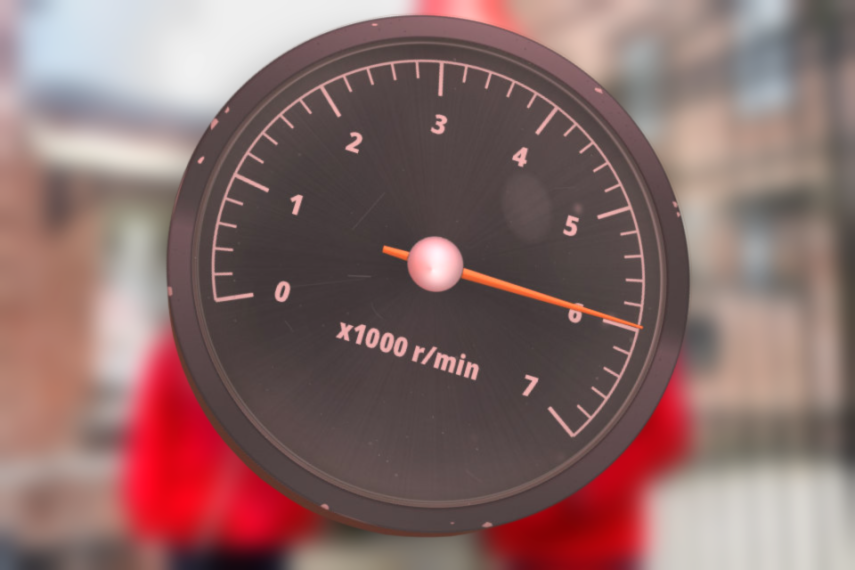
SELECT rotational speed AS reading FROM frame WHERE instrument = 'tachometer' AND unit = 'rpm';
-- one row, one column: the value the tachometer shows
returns 6000 rpm
